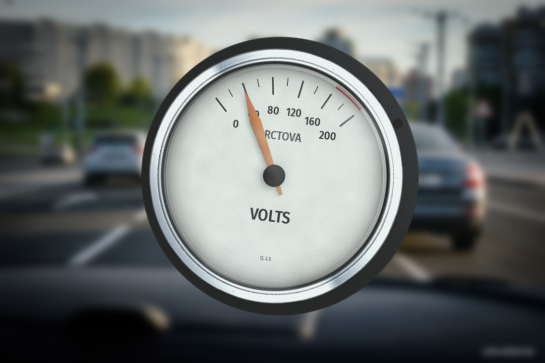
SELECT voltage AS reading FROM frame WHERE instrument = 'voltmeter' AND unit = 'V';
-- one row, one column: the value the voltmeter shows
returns 40 V
